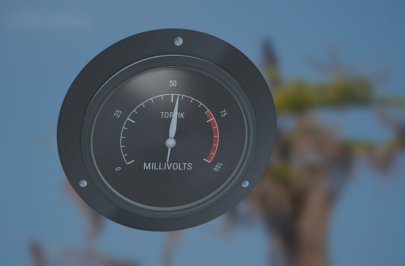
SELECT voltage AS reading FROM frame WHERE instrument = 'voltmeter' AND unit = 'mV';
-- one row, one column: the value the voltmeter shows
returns 52.5 mV
